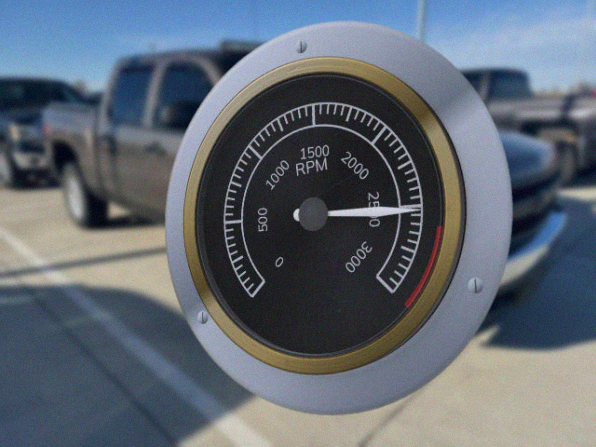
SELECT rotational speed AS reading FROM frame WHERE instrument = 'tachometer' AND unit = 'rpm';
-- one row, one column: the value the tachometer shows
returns 2525 rpm
